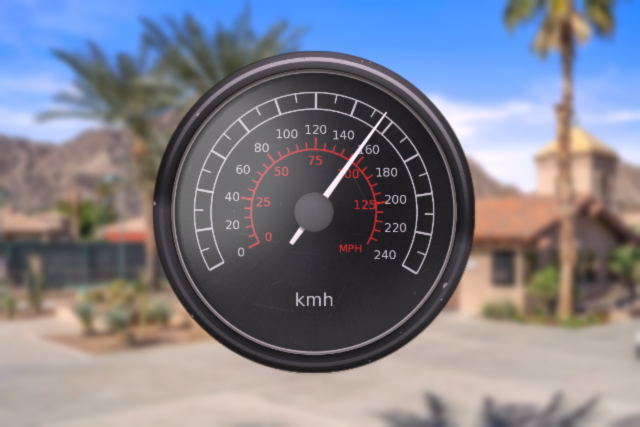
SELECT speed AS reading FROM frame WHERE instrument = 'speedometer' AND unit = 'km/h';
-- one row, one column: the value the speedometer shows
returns 155 km/h
